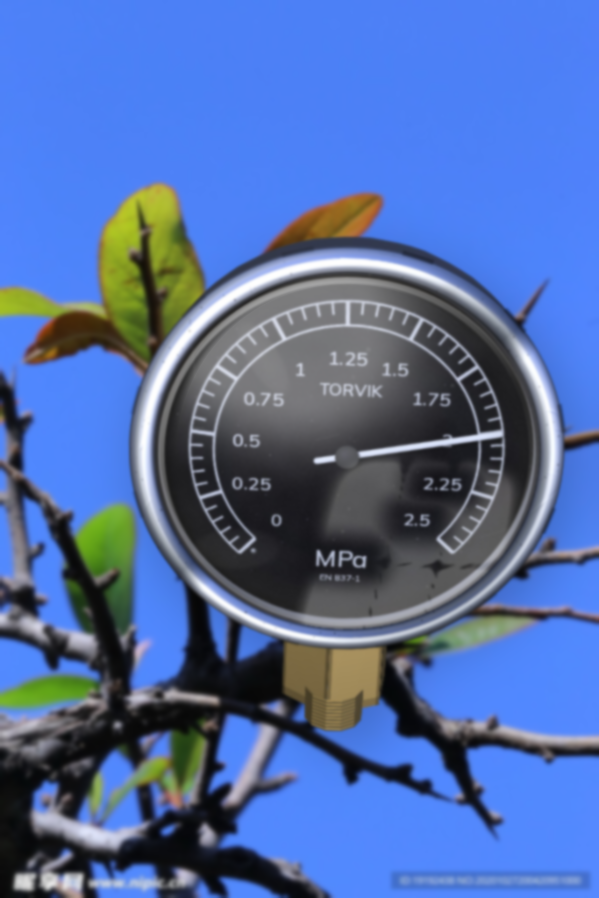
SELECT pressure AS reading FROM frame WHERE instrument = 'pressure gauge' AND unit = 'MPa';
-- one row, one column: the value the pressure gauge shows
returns 2 MPa
